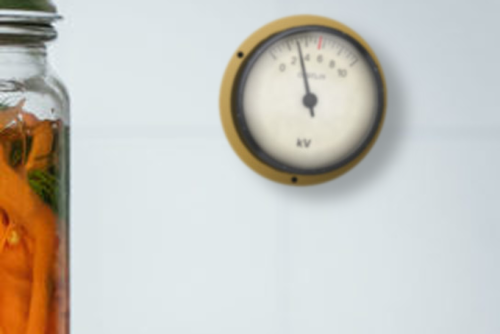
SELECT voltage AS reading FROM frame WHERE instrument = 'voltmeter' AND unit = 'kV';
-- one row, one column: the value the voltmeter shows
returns 3 kV
